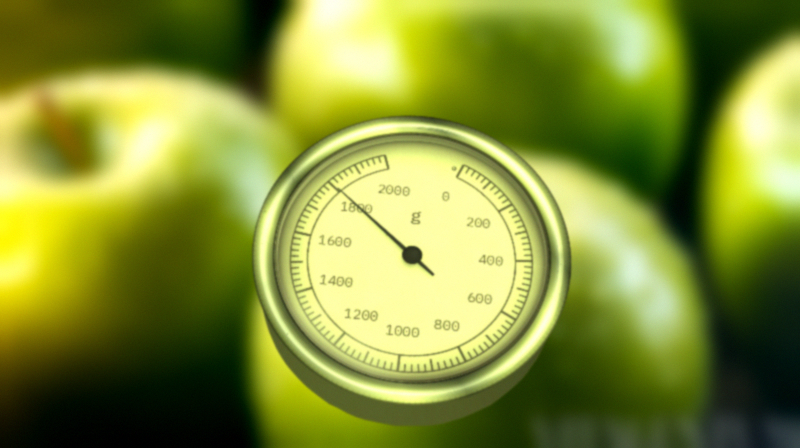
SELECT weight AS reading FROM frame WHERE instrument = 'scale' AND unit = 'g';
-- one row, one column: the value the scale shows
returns 1800 g
